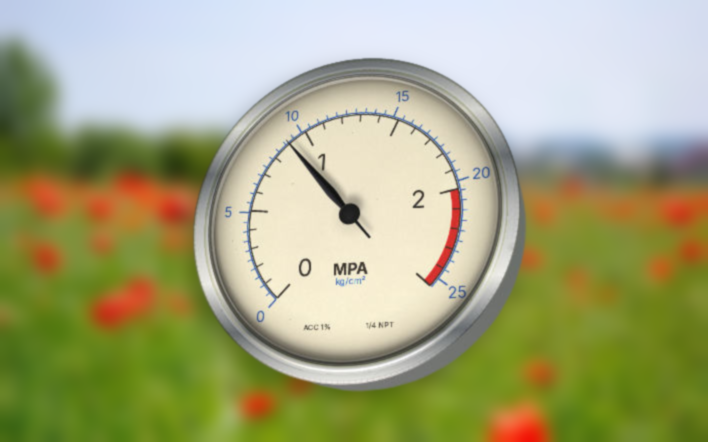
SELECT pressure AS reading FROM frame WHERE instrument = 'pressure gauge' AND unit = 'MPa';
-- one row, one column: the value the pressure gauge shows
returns 0.9 MPa
